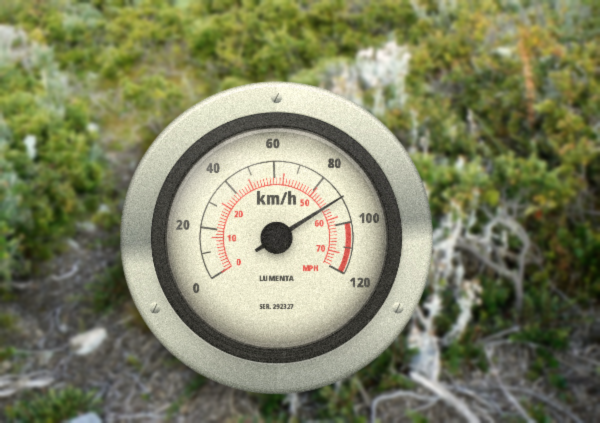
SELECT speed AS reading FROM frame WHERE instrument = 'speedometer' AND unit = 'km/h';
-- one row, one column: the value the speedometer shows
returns 90 km/h
